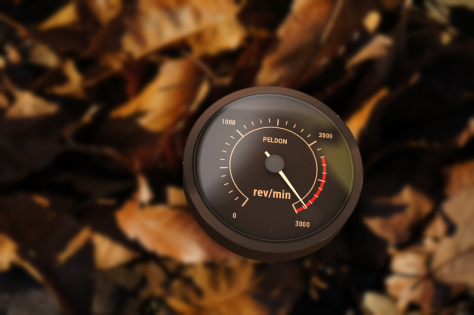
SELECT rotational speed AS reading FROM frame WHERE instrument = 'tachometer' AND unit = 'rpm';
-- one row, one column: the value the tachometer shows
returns 2900 rpm
